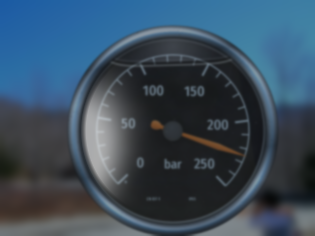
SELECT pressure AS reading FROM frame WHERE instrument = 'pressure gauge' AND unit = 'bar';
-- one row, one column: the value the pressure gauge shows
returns 225 bar
